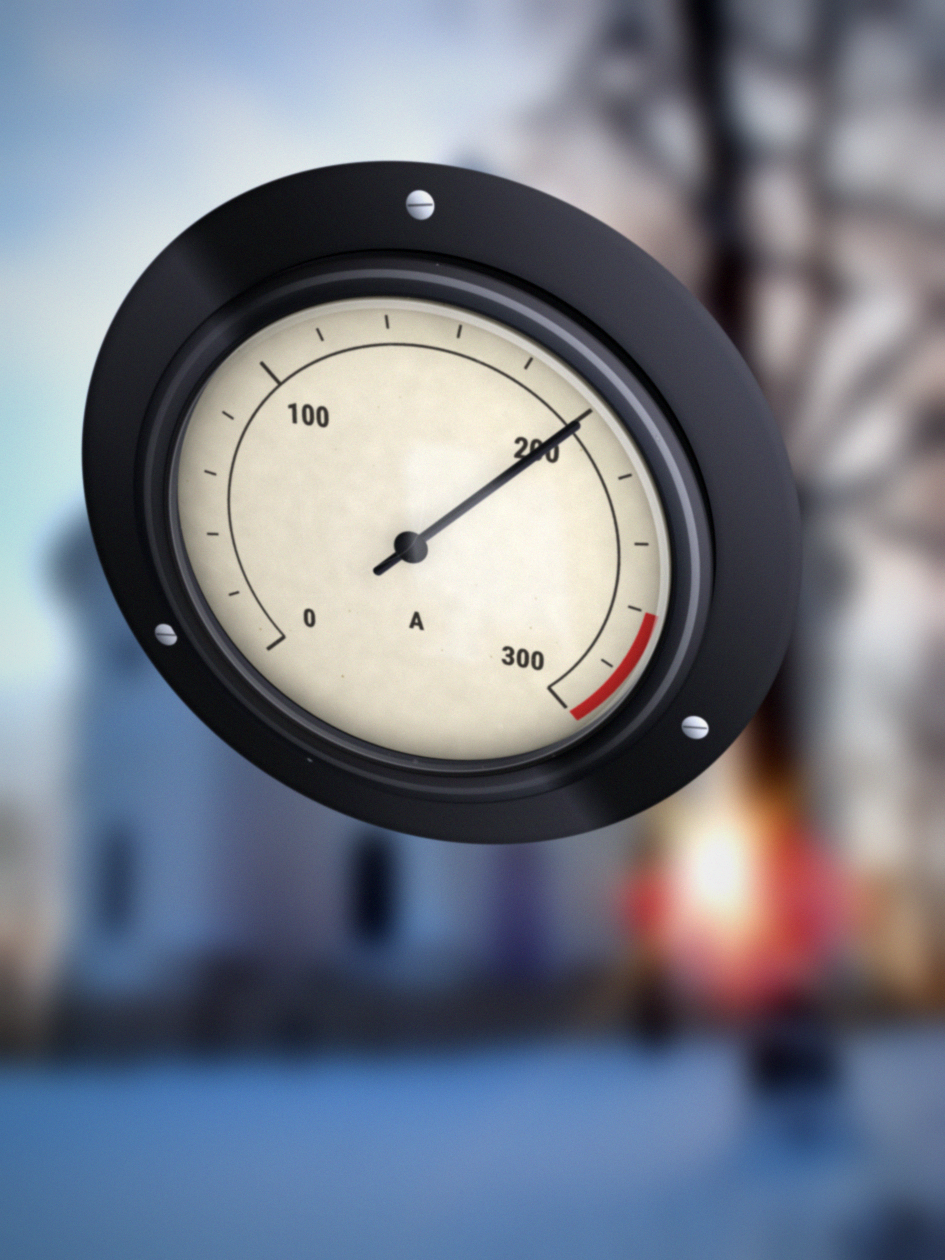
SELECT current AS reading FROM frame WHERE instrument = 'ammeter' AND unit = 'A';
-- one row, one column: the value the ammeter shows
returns 200 A
